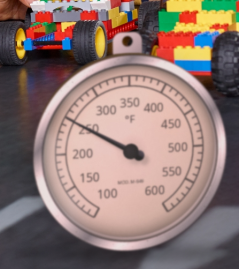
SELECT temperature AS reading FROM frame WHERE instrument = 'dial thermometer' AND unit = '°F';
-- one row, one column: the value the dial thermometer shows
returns 250 °F
